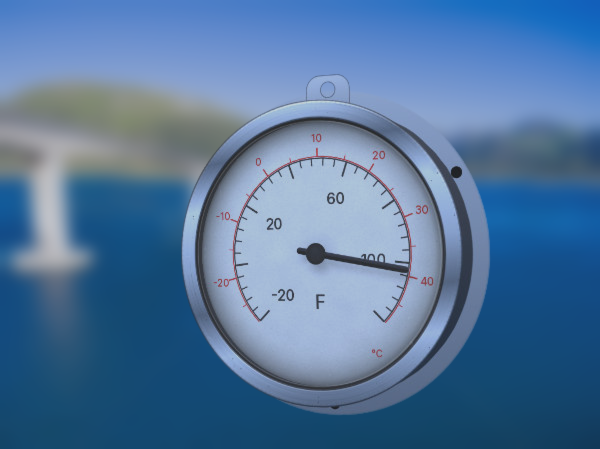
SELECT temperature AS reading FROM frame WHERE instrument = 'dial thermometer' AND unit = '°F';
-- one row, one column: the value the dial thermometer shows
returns 102 °F
